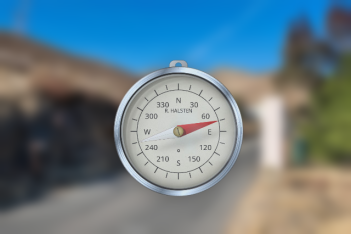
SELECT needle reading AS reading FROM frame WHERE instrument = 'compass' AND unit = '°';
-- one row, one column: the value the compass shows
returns 75 °
